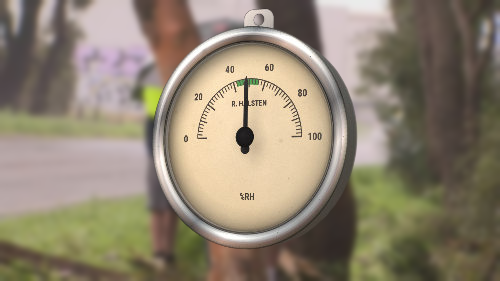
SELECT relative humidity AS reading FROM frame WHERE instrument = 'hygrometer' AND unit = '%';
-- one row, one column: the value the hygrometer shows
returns 50 %
